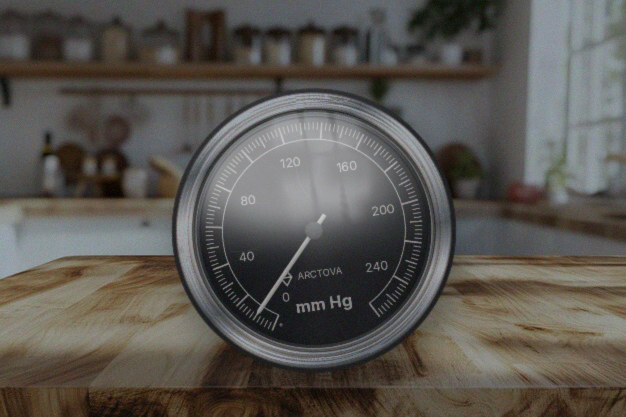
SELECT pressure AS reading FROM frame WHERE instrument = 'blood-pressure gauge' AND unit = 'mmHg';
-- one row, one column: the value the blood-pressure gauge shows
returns 10 mmHg
